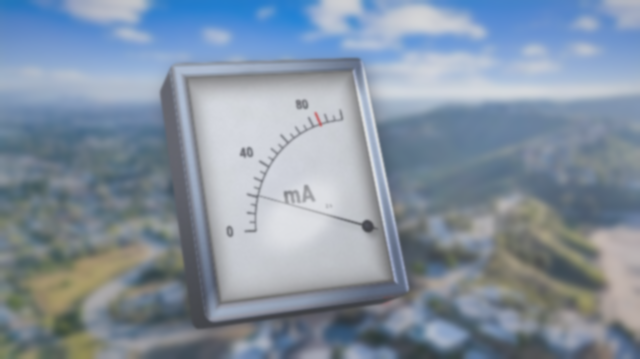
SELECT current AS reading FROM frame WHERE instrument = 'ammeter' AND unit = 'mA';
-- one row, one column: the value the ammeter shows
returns 20 mA
